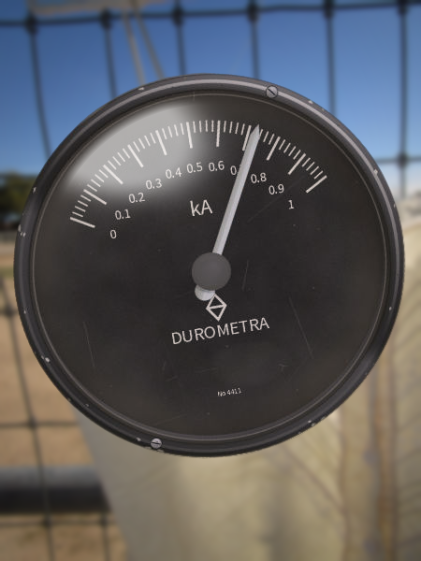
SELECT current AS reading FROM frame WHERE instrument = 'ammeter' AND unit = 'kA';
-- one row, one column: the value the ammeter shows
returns 0.72 kA
